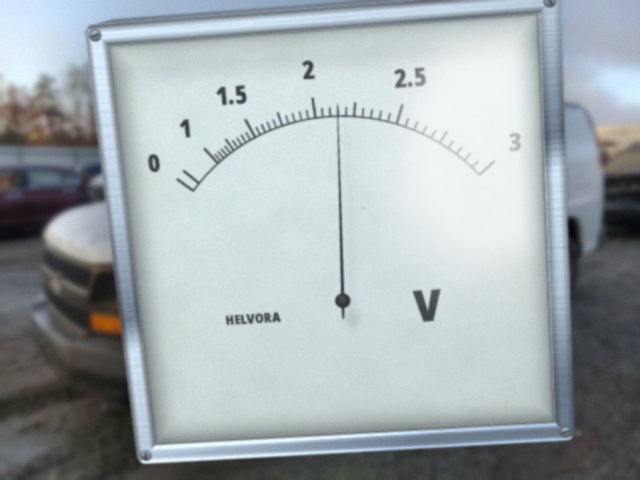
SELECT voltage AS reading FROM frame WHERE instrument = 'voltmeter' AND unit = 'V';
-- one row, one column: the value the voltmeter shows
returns 2.15 V
